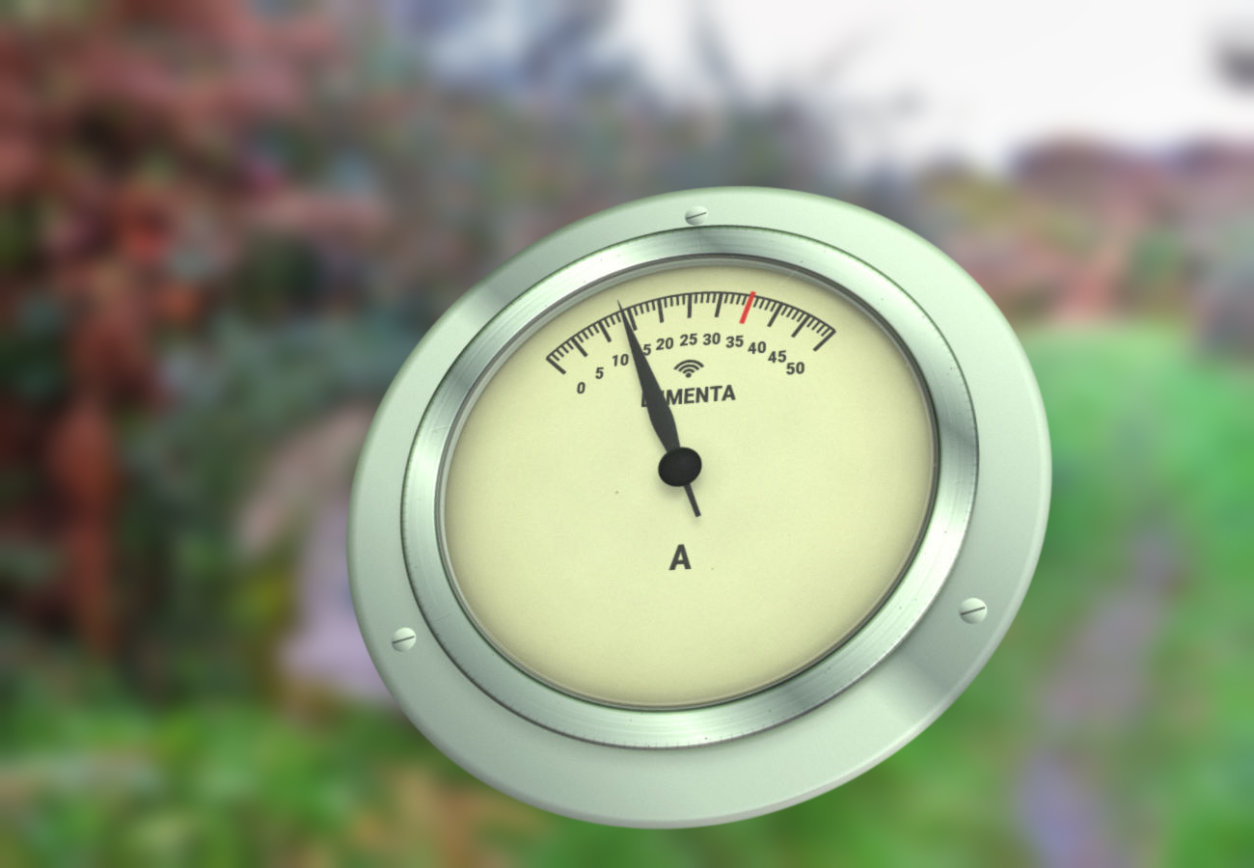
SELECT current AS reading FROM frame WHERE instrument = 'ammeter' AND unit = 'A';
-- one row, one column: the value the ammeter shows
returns 14 A
